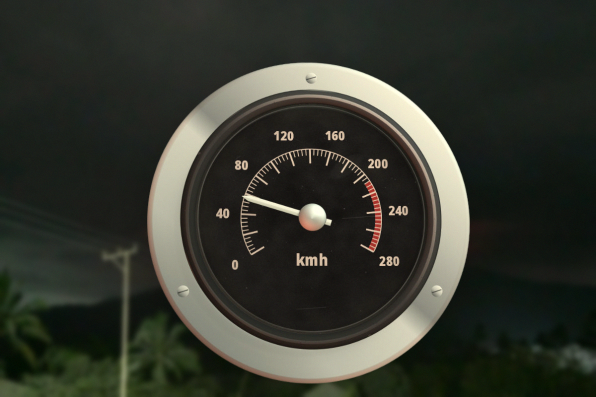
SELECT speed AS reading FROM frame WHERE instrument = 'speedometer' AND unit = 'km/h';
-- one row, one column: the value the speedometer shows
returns 56 km/h
